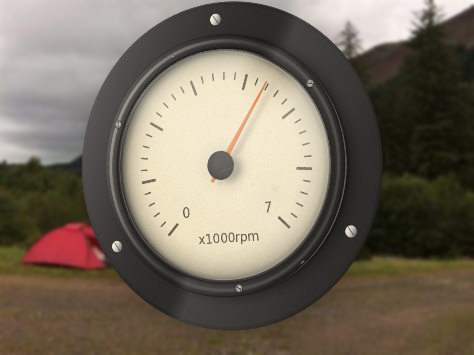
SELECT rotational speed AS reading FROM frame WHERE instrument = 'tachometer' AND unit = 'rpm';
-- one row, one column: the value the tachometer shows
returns 4400 rpm
